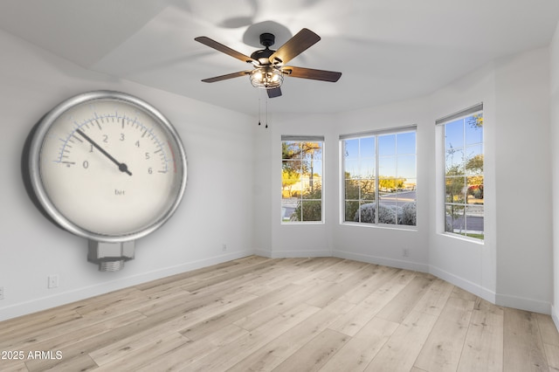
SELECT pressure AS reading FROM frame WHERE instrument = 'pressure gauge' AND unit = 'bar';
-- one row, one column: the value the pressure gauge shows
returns 1.2 bar
